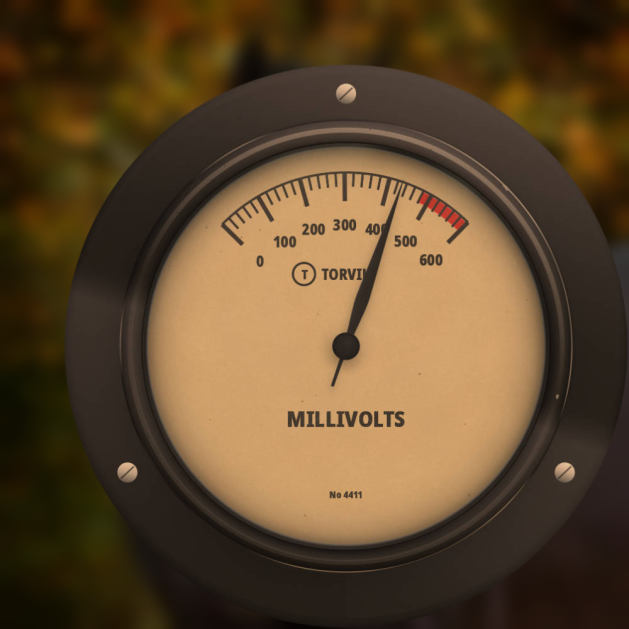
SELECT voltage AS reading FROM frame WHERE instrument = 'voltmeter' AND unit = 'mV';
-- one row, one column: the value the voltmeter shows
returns 430 mV
